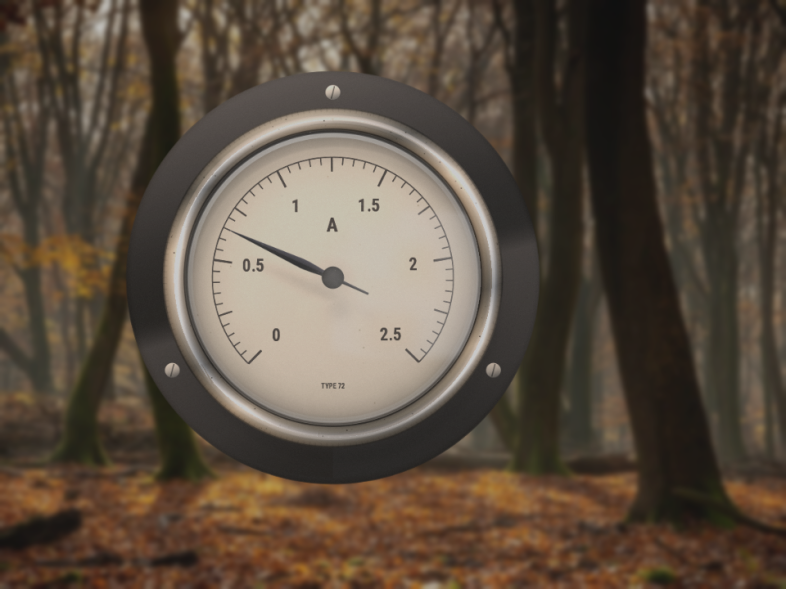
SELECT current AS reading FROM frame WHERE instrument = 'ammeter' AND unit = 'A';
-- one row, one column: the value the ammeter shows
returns 0.65 A
